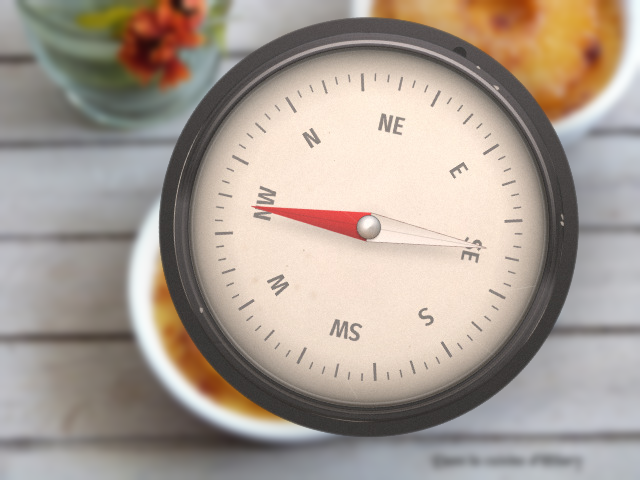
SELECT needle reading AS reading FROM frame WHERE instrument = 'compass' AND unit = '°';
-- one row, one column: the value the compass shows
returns 312.5 °
